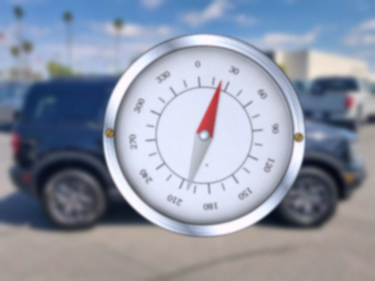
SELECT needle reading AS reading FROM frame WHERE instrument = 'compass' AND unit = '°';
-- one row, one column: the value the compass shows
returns 22.5 °
